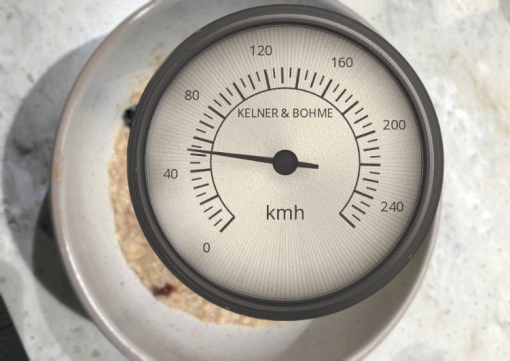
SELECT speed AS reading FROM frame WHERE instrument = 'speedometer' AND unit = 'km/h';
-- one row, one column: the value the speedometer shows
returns 52.5 km/h
